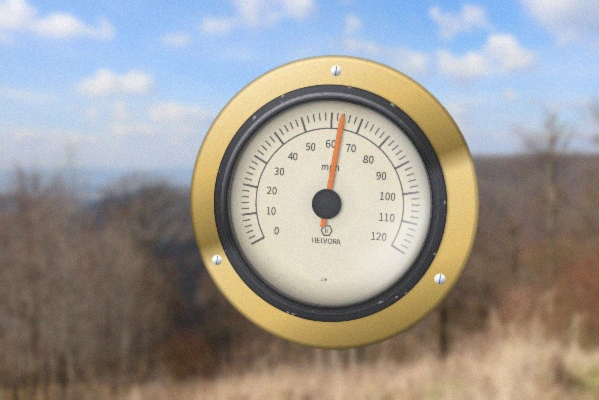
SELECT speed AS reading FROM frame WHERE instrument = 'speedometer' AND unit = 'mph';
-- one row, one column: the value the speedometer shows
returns 64 mph
